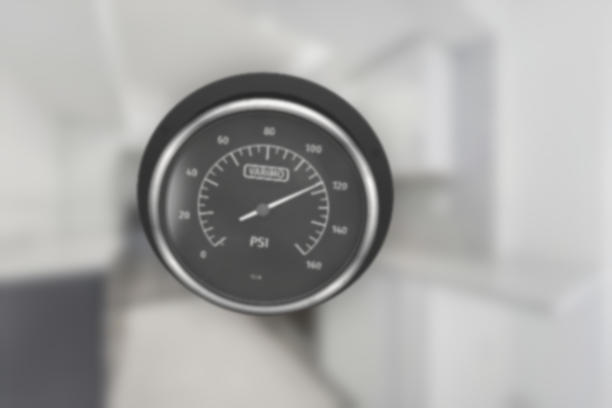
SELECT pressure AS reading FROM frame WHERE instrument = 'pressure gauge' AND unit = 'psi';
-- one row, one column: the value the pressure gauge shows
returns 115 psi
